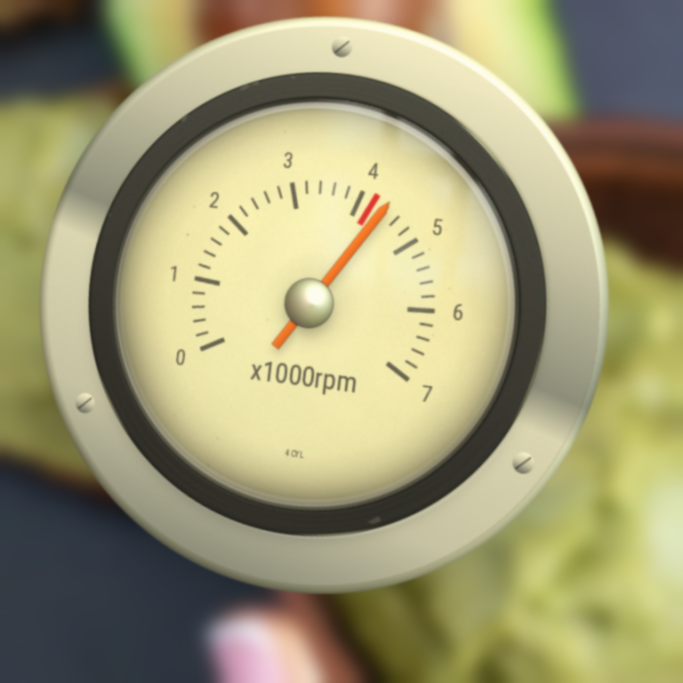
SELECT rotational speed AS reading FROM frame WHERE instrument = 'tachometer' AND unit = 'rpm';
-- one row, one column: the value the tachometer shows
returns 4400 rpm
